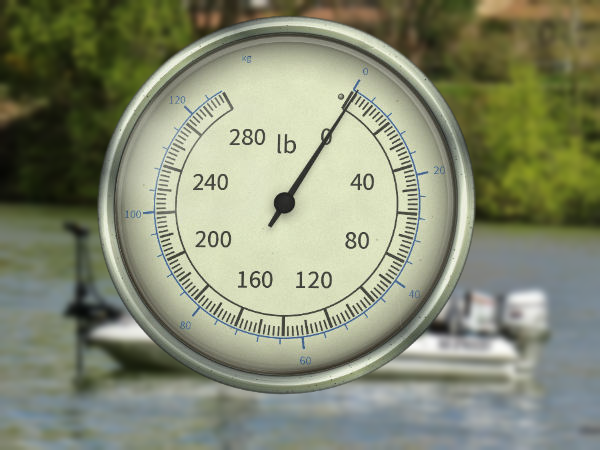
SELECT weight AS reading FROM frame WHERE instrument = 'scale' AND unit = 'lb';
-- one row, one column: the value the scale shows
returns 2 lb
